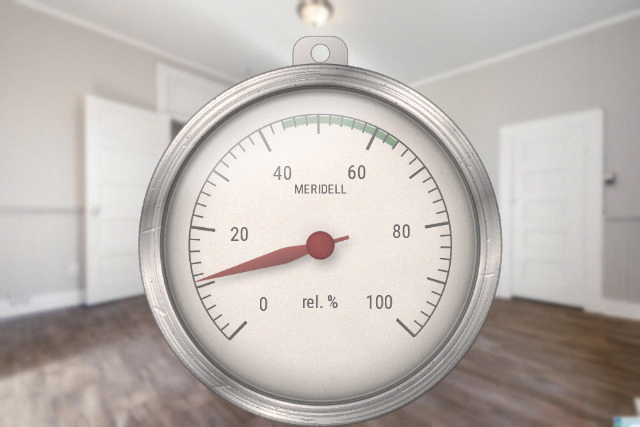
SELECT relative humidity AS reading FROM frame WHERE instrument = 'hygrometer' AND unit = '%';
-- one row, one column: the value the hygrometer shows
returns 11 %
